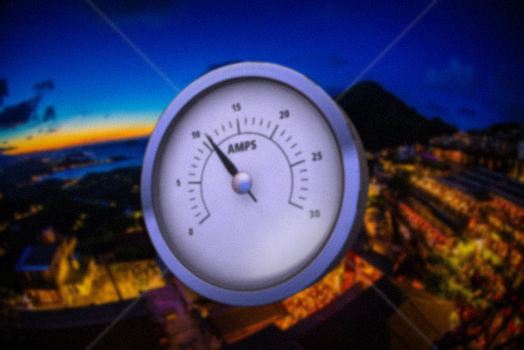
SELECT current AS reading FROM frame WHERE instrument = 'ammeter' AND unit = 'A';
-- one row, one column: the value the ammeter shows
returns 11 A
